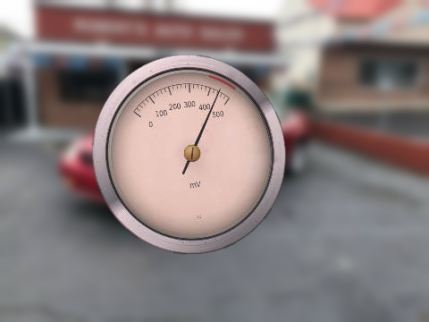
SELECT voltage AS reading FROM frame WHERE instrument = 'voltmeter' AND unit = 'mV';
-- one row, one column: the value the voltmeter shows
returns 440 mV
